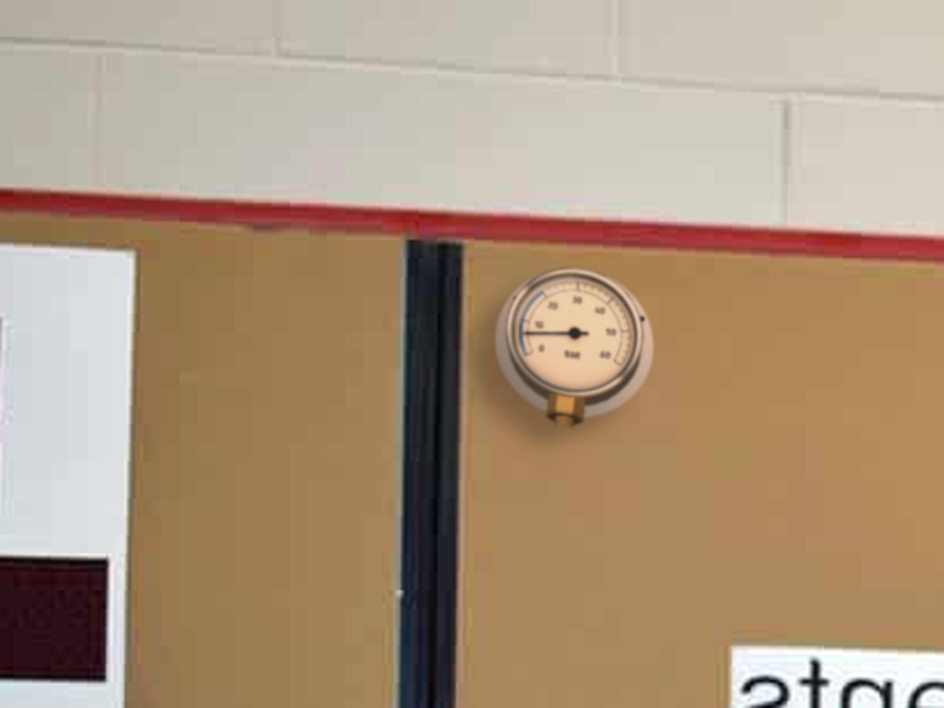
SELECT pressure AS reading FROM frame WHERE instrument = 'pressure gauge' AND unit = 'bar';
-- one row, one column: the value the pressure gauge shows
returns 6 bar
